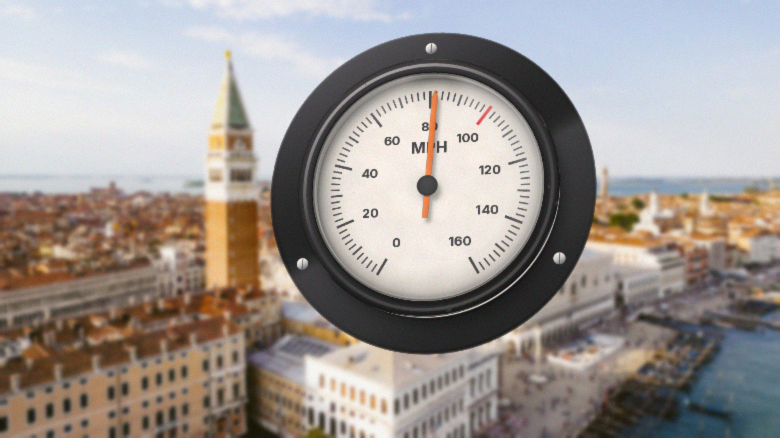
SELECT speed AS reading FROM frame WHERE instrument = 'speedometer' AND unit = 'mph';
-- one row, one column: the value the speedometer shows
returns 82 mph
